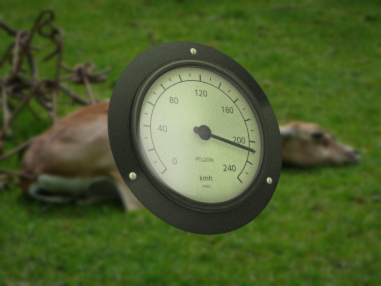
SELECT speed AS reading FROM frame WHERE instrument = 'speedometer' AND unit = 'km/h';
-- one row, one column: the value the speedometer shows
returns 210 km/h
